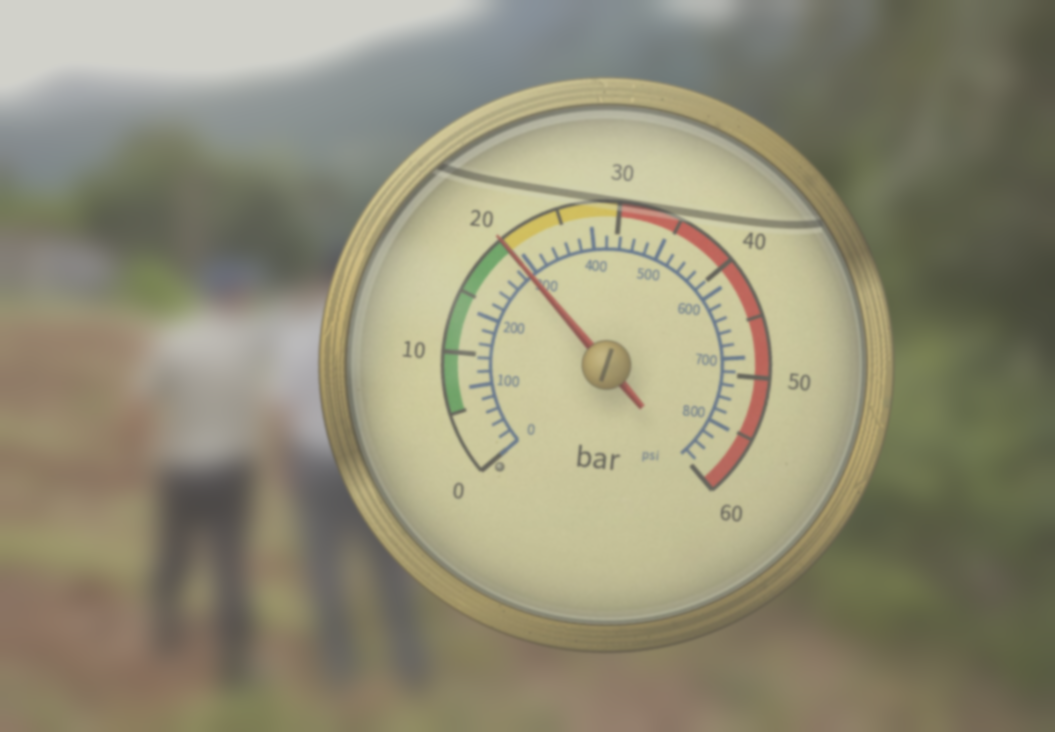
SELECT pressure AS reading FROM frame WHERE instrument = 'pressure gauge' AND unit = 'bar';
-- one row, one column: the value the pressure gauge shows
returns 20 bar
